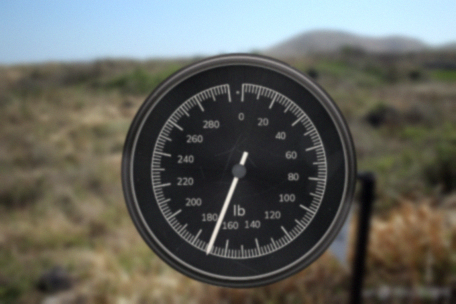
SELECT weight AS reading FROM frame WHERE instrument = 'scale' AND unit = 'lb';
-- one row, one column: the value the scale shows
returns 170 lb
